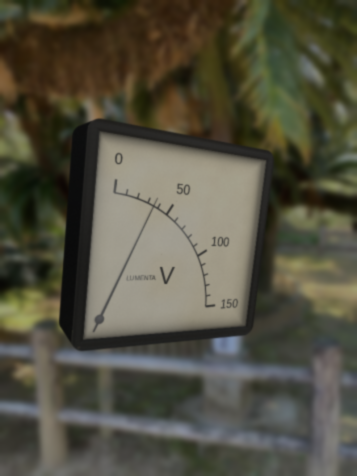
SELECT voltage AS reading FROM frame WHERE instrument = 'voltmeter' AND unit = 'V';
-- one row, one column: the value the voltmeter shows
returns 35 V
